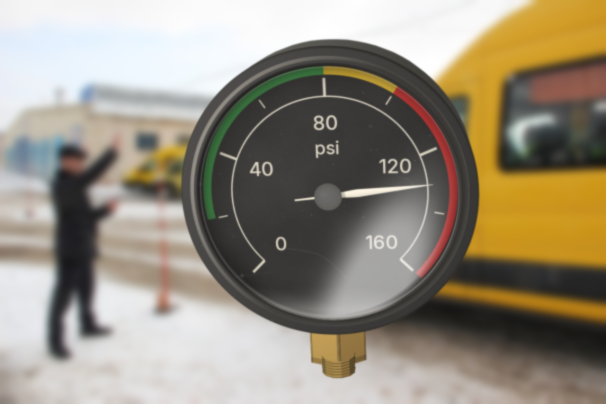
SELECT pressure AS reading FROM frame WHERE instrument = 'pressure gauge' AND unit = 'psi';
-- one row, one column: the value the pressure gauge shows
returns 130 psi
